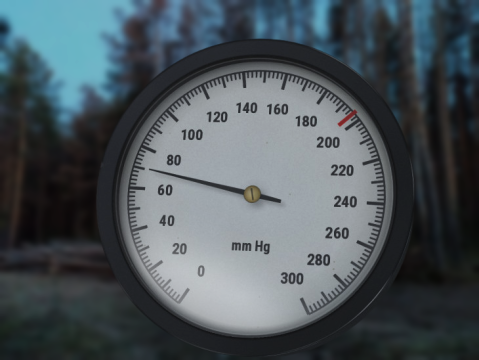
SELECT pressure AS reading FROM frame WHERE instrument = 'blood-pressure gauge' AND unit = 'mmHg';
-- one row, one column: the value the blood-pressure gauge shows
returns 70 mmHg
